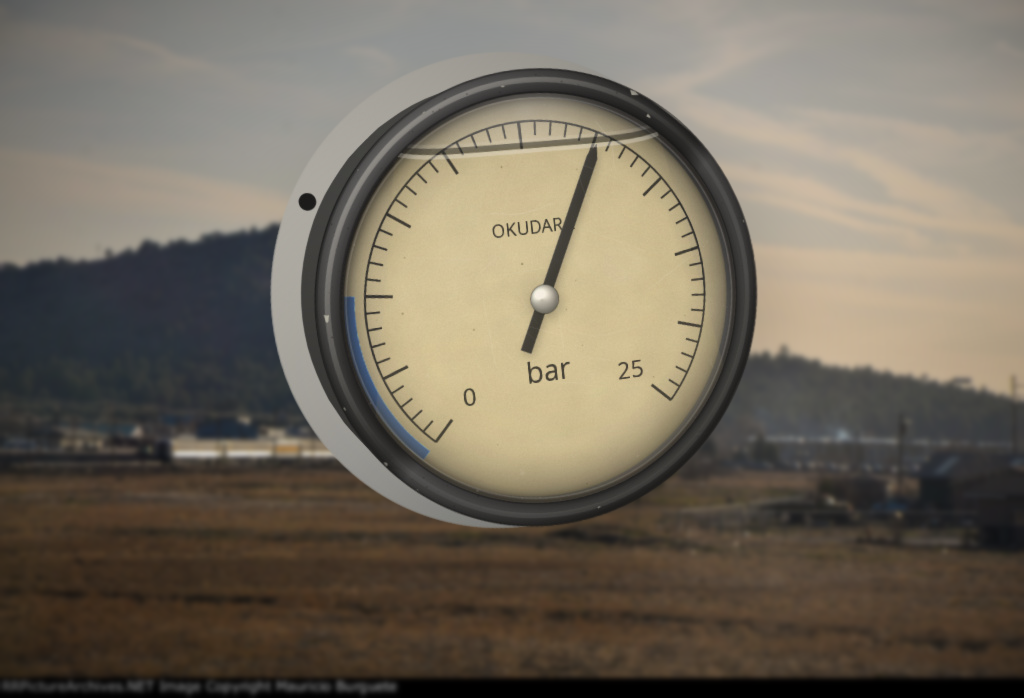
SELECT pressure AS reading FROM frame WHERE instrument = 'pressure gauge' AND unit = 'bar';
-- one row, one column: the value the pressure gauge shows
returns 15 bar
